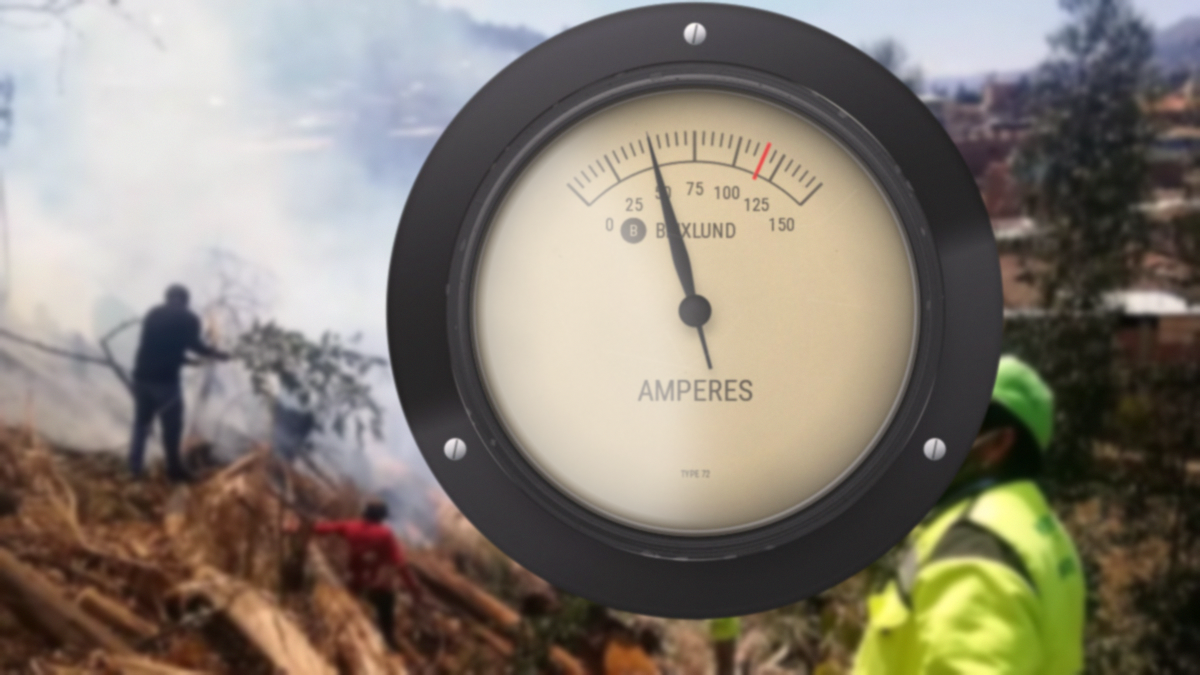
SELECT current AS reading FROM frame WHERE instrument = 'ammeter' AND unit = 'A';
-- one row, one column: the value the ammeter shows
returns 50 A
